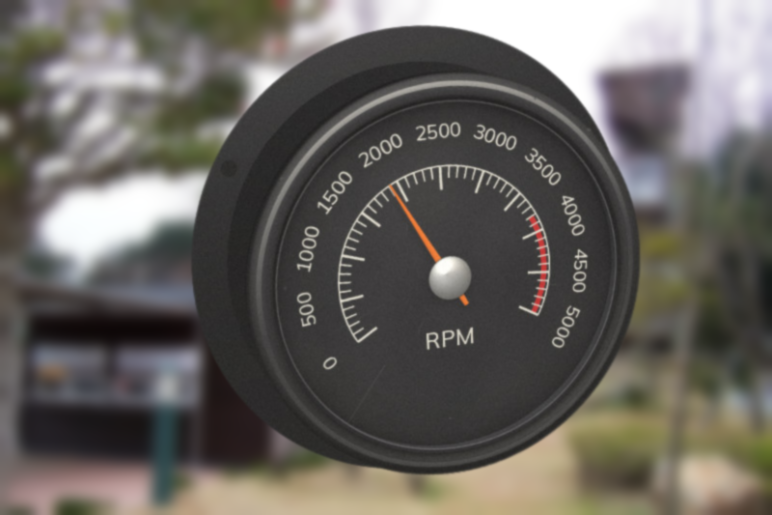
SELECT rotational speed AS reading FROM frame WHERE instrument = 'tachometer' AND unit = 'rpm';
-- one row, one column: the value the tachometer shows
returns 1900 rpm
